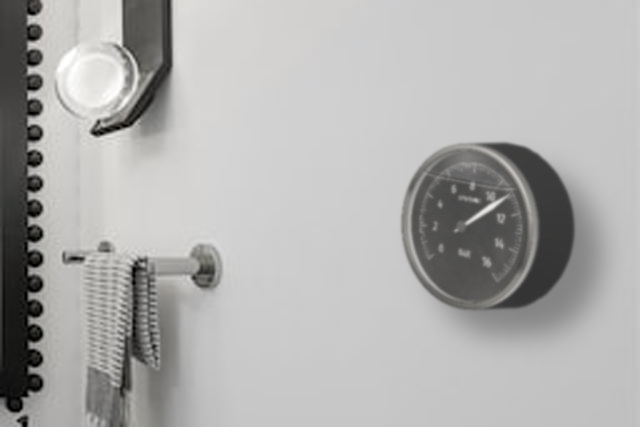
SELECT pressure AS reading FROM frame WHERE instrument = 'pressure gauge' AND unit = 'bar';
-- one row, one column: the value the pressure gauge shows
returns 11 bar
